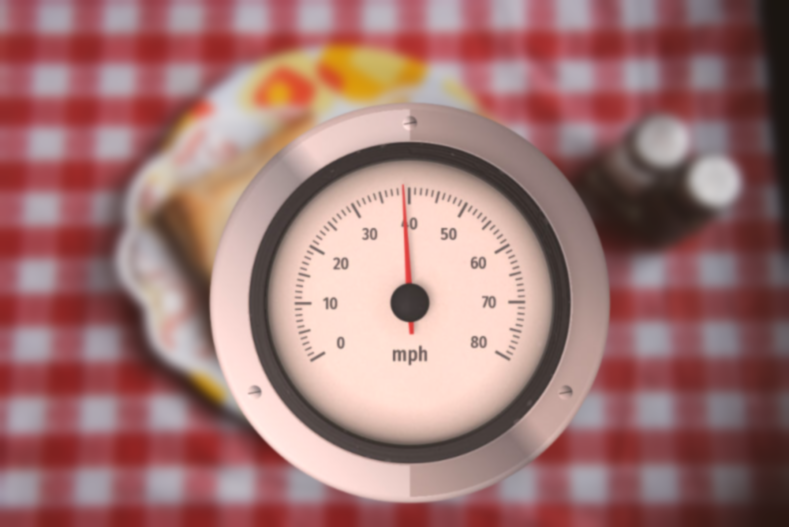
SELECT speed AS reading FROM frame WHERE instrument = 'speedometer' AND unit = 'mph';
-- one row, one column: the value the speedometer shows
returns 39 mph
